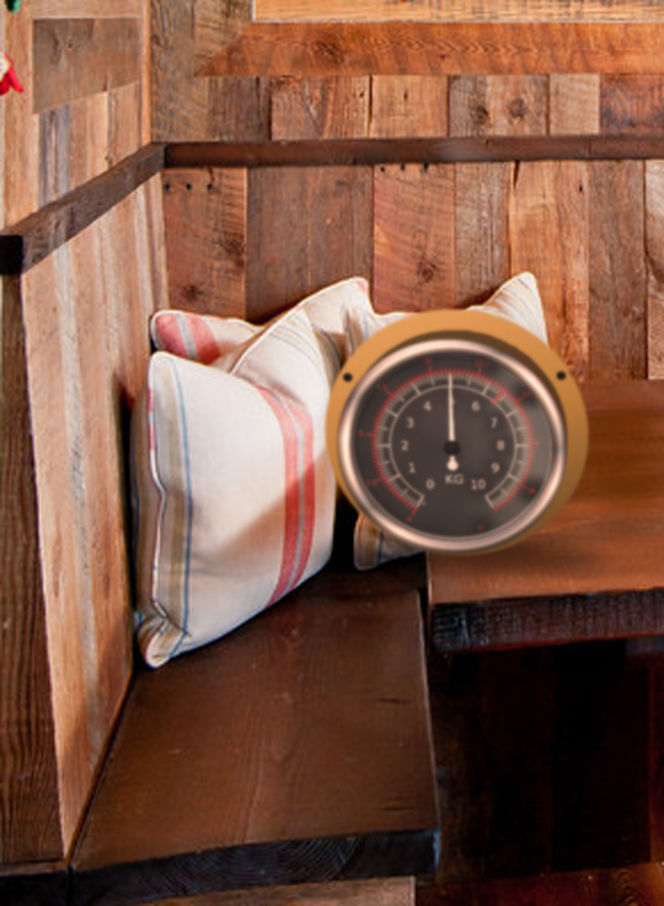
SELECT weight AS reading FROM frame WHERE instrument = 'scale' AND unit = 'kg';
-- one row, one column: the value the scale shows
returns 5 kg
